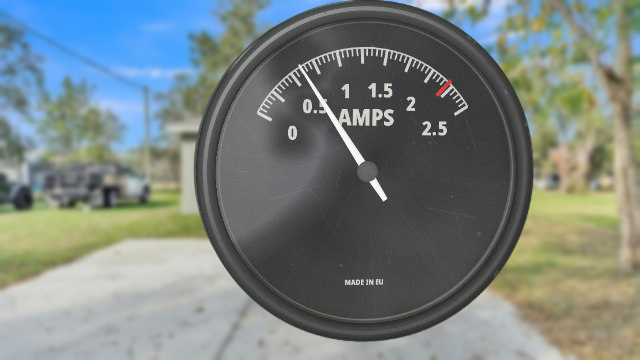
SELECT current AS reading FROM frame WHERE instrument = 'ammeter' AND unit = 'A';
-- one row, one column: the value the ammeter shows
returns 0.6 A
